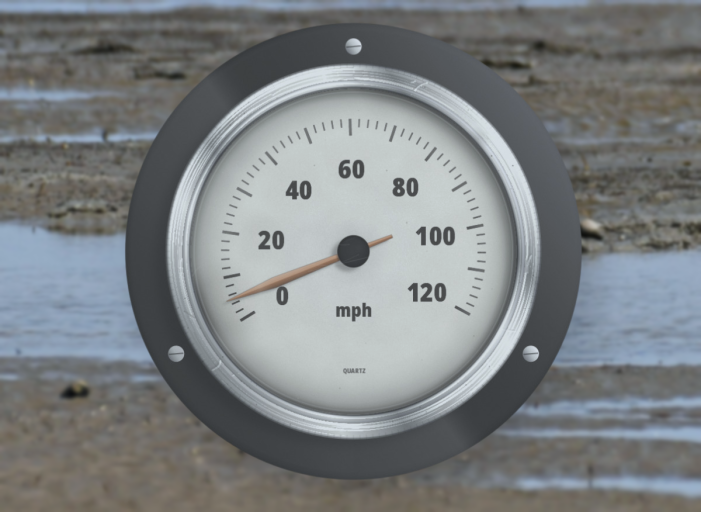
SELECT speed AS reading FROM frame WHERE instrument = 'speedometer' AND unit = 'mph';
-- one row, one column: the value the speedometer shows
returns 5 mph
